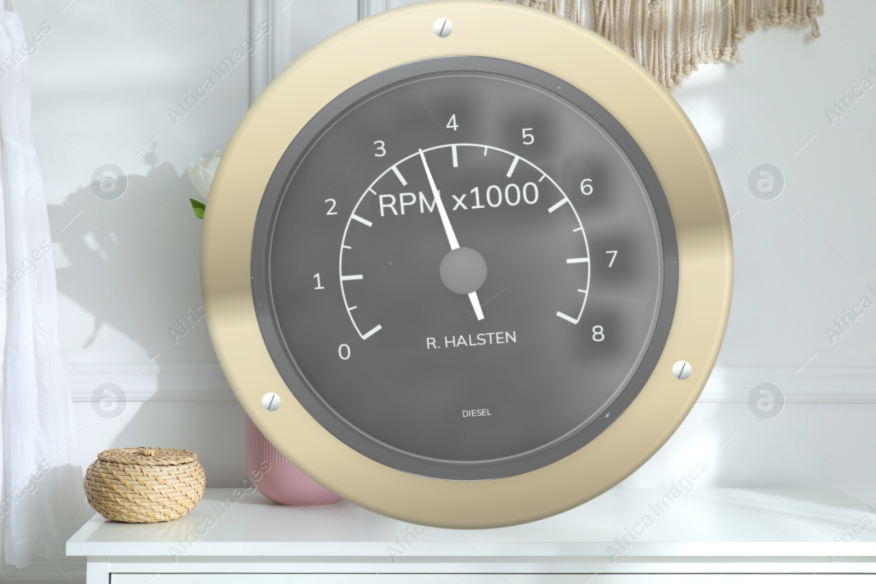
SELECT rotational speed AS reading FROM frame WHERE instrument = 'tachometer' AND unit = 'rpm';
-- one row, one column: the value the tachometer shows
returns 3500 rpm
